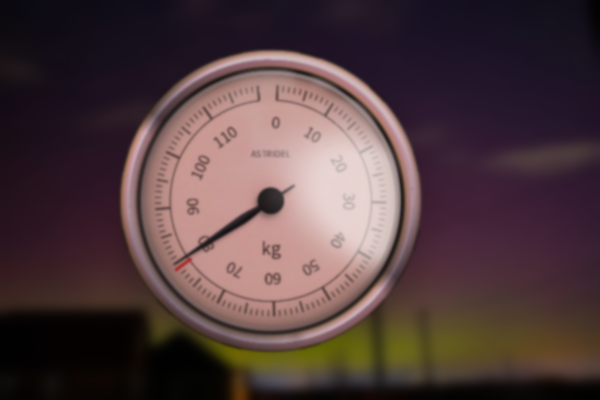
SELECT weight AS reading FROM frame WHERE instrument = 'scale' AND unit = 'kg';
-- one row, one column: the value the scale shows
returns 80 kg
